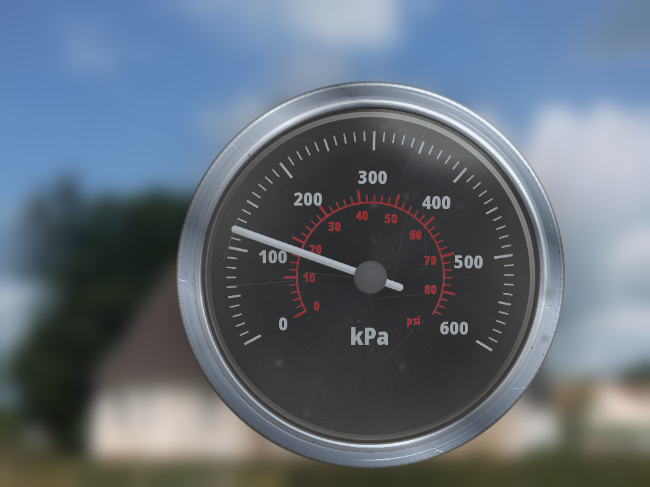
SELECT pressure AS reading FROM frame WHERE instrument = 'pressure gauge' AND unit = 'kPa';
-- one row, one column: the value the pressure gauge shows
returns 120 kPa
